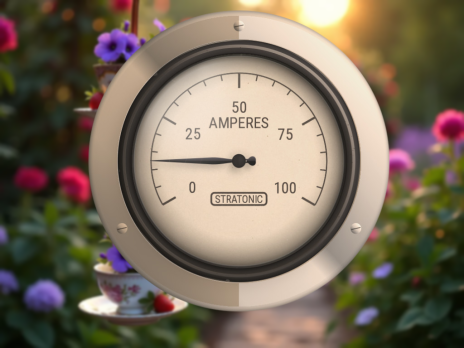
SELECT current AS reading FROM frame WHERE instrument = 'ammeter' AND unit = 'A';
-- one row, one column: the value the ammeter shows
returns 12.5 A
